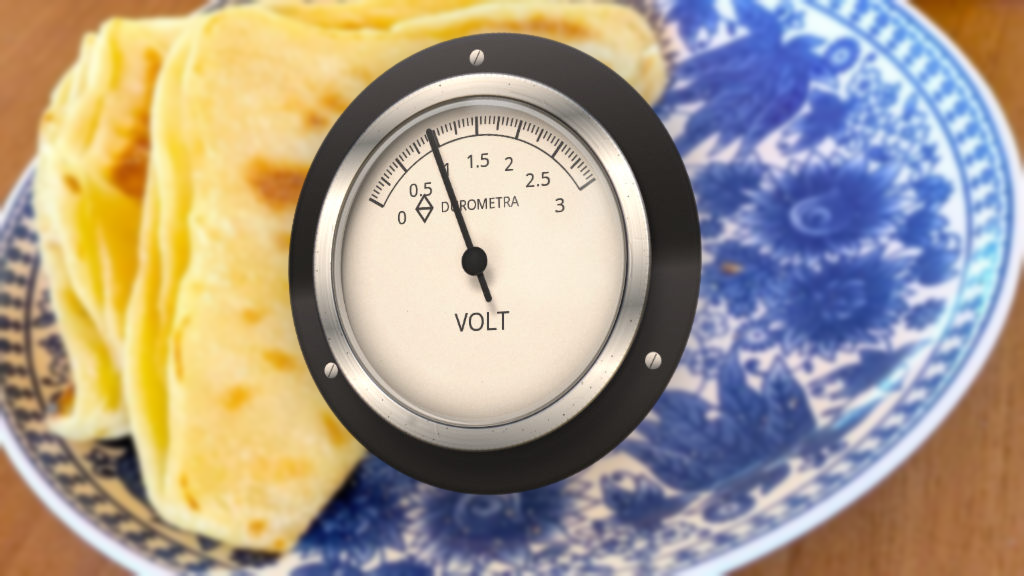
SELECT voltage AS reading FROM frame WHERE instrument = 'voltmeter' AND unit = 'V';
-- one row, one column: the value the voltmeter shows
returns 1 V
